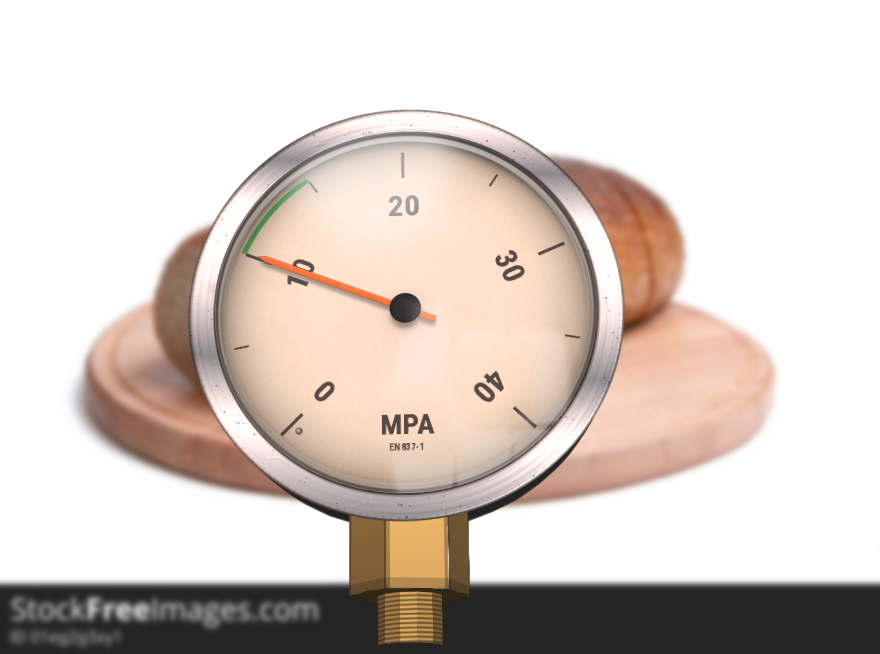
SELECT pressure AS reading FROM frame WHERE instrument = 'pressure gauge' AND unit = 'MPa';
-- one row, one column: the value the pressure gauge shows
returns 10 MPa
